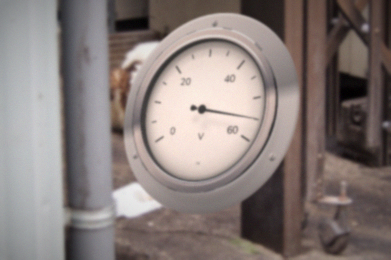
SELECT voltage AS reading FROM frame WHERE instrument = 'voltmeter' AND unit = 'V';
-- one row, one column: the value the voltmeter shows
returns 55 V
